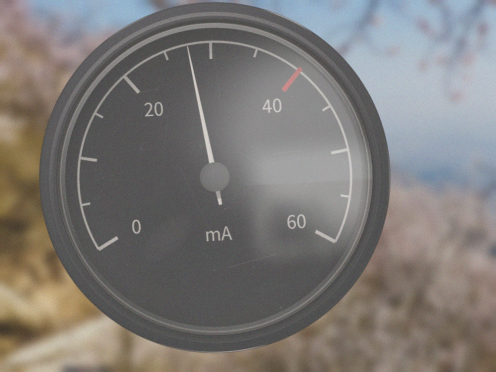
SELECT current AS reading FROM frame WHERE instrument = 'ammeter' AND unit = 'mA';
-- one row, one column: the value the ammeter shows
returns 27.5 mA
